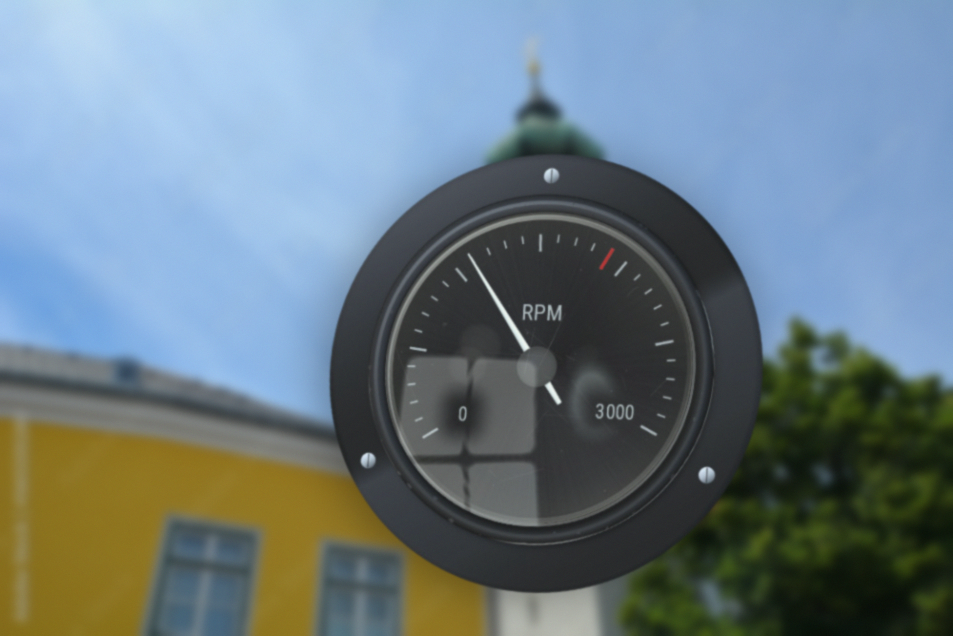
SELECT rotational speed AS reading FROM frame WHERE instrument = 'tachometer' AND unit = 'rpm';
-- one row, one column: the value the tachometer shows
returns 1100 rpm
